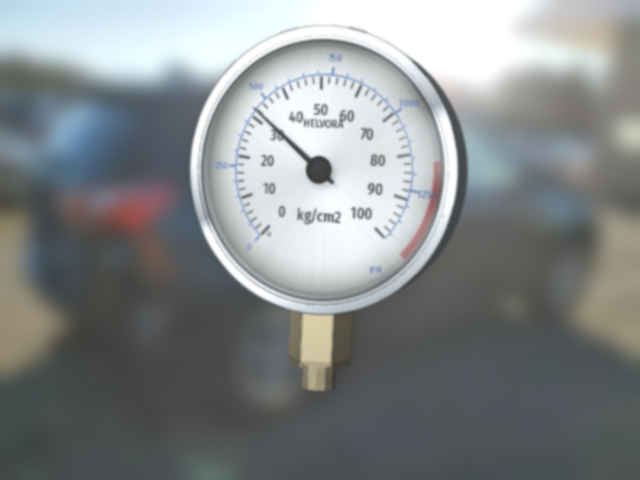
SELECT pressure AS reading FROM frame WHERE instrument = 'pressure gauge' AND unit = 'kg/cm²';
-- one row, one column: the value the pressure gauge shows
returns 32 kg/cm²
